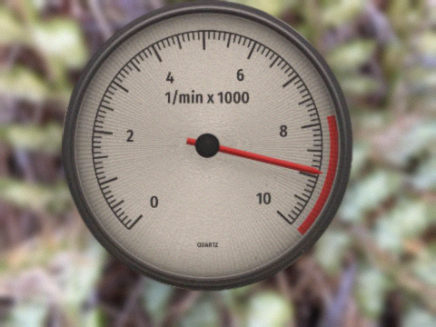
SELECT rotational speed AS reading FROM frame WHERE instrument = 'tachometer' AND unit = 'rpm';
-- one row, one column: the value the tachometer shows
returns 8900 rpm
